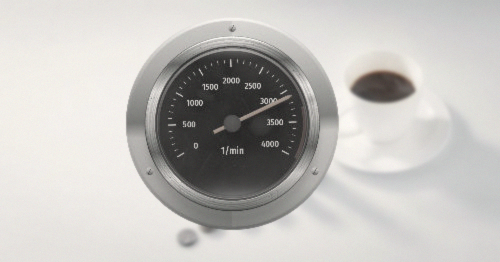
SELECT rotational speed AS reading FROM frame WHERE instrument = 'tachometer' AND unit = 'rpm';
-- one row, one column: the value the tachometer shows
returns 3100 rpm
